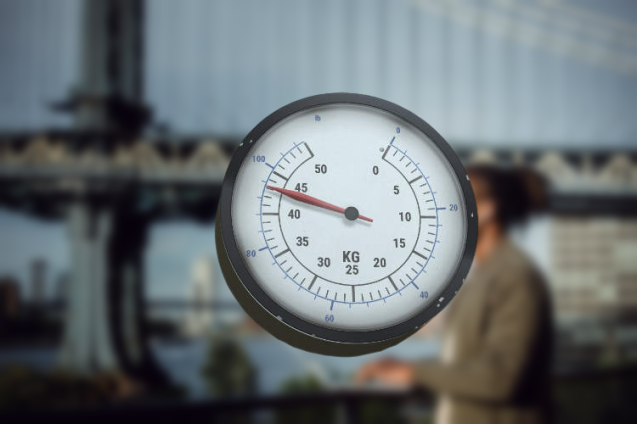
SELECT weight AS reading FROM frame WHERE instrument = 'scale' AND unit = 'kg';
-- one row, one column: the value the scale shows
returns 43 kg
